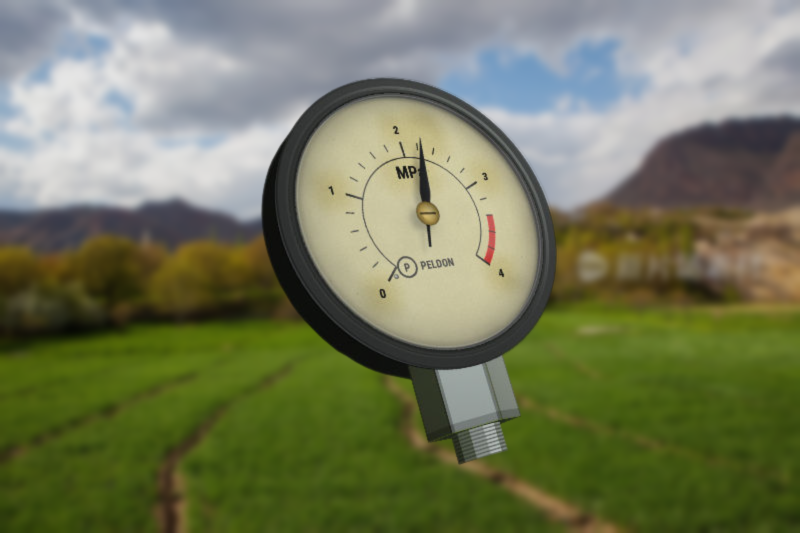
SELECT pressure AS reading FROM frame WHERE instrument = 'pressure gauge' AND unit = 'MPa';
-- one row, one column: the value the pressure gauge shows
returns 2.2 MPa
